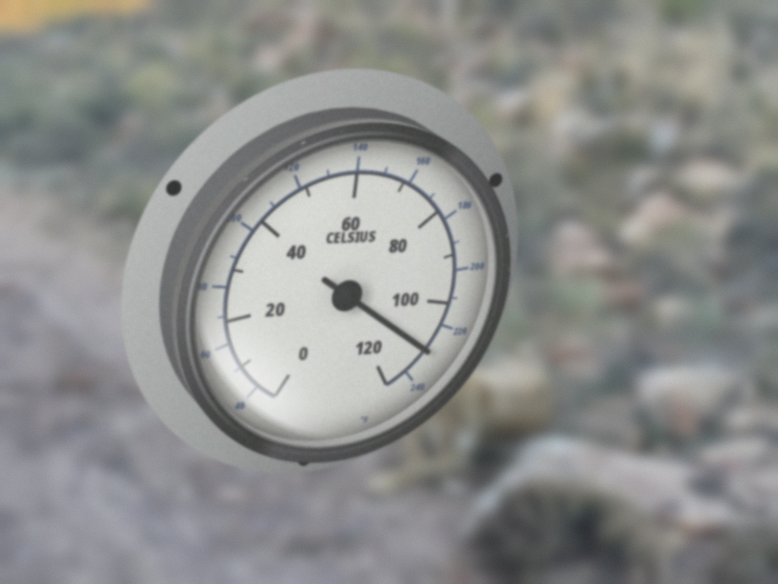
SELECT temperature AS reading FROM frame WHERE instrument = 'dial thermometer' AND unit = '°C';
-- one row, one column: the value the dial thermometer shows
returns 110 °C
